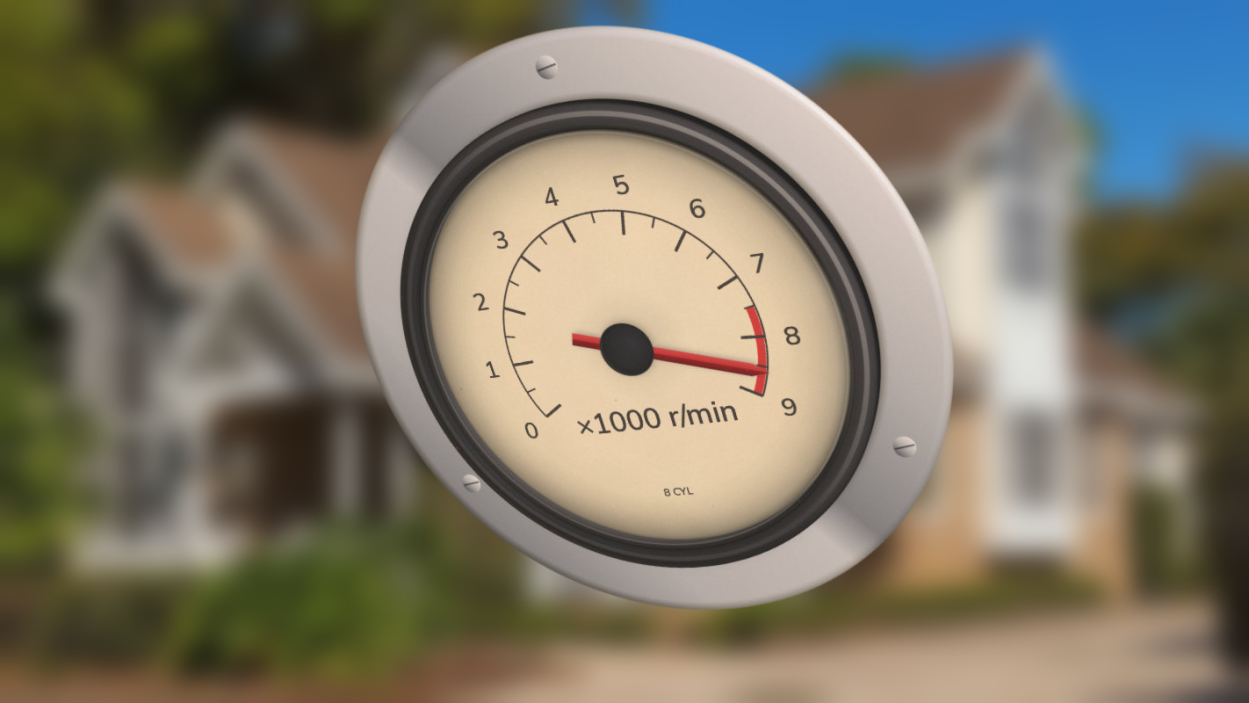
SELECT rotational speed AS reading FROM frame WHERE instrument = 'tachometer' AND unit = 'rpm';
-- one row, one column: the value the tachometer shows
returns 8500 rpm
